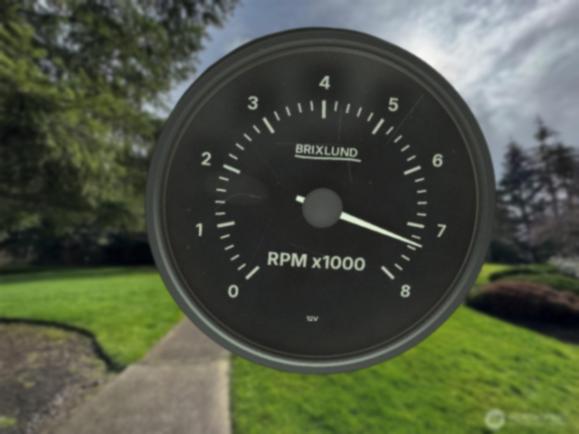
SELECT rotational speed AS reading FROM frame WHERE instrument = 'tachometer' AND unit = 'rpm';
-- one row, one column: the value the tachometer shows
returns 7300 rpm
